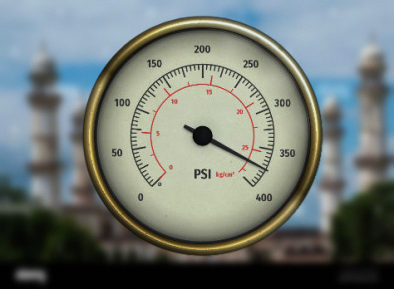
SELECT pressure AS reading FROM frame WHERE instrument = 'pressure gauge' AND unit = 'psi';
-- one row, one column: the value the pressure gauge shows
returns 375 psi
